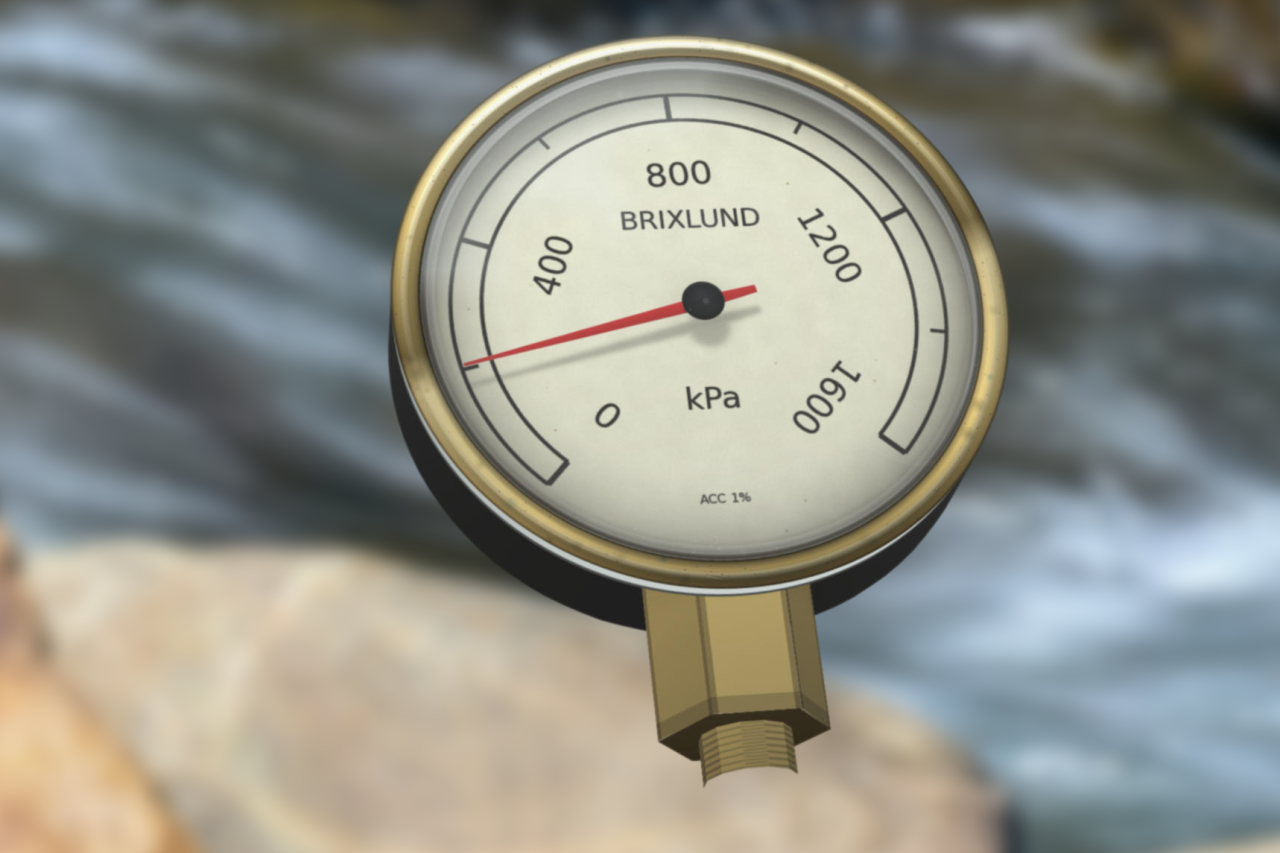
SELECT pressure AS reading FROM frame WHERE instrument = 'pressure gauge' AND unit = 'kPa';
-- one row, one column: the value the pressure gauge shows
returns 200 kPa
